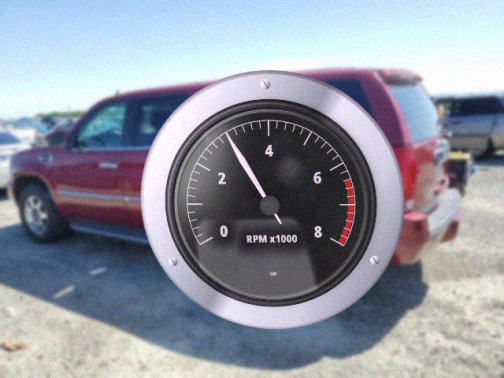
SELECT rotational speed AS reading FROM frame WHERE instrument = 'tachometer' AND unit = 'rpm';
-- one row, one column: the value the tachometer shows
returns 3000 rpm
